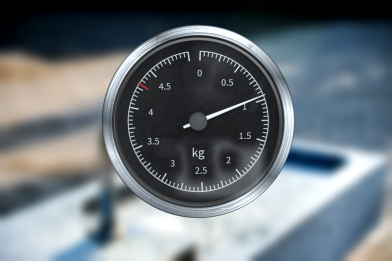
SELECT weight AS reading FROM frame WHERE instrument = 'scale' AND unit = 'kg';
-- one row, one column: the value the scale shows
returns 0.95 kg
